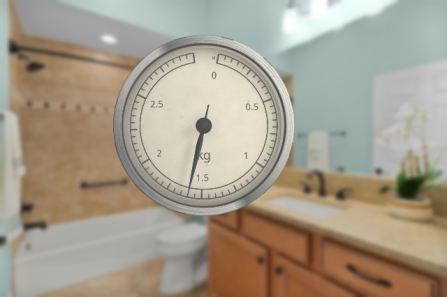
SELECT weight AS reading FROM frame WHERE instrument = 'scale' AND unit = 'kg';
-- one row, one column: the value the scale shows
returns 1.6 kg
